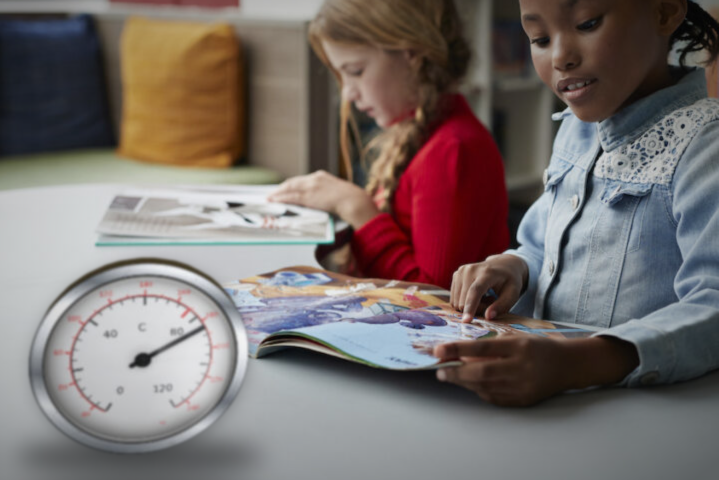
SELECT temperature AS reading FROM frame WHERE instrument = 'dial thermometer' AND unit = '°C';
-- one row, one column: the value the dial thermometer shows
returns 84 °C
